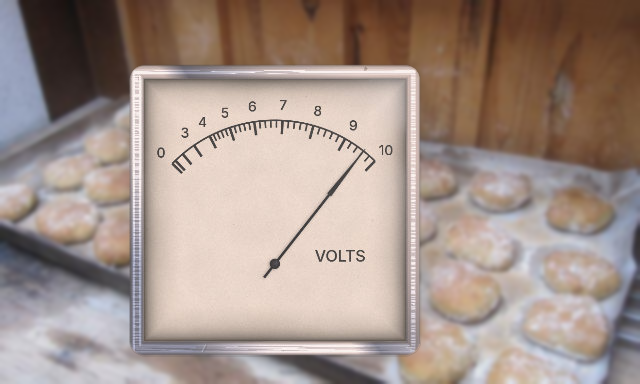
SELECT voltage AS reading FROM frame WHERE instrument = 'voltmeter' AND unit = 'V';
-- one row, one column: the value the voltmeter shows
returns 9.6 V
